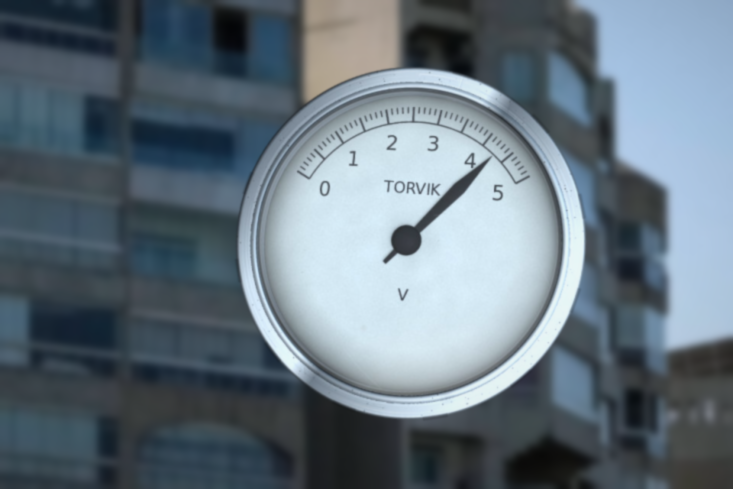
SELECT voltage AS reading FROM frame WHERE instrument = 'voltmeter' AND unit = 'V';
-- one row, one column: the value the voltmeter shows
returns 4.3 V
